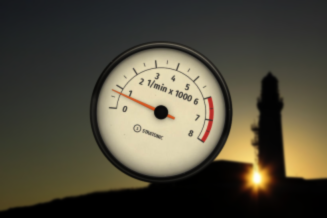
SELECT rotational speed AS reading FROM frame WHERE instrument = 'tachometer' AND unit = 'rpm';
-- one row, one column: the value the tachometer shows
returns 750 rpm
